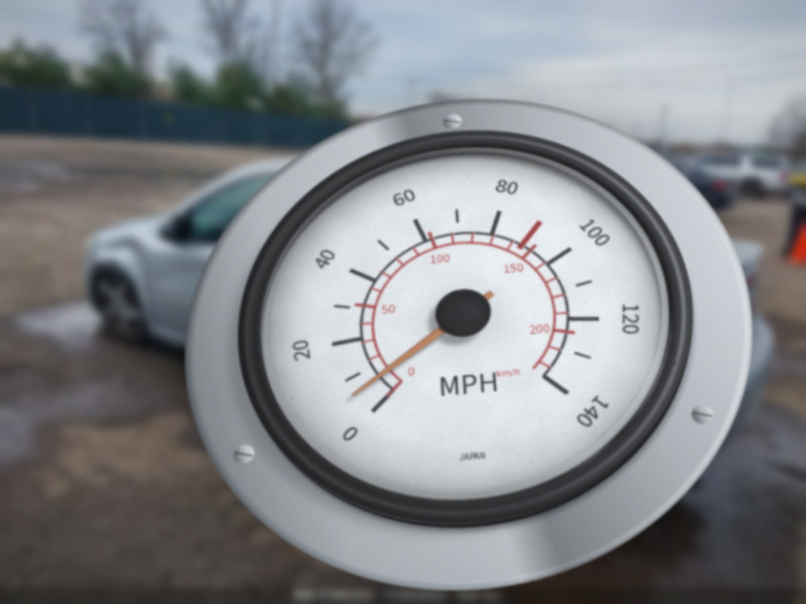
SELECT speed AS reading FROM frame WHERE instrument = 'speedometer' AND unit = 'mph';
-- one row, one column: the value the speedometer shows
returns 5 mph
